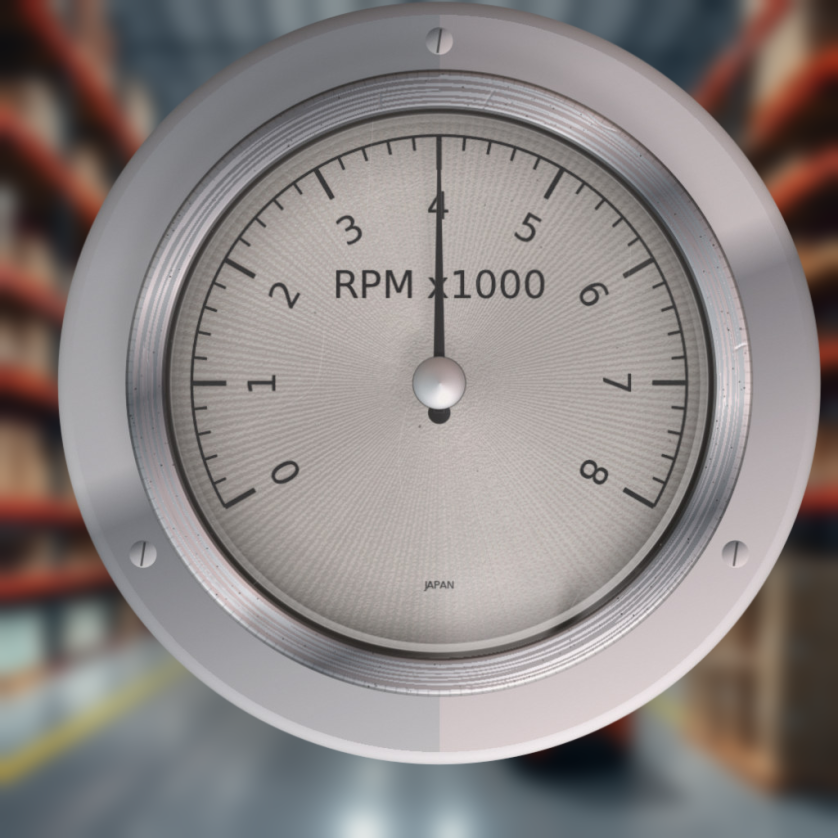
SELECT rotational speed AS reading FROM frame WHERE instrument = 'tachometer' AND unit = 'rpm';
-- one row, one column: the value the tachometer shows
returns 4000 rpm
